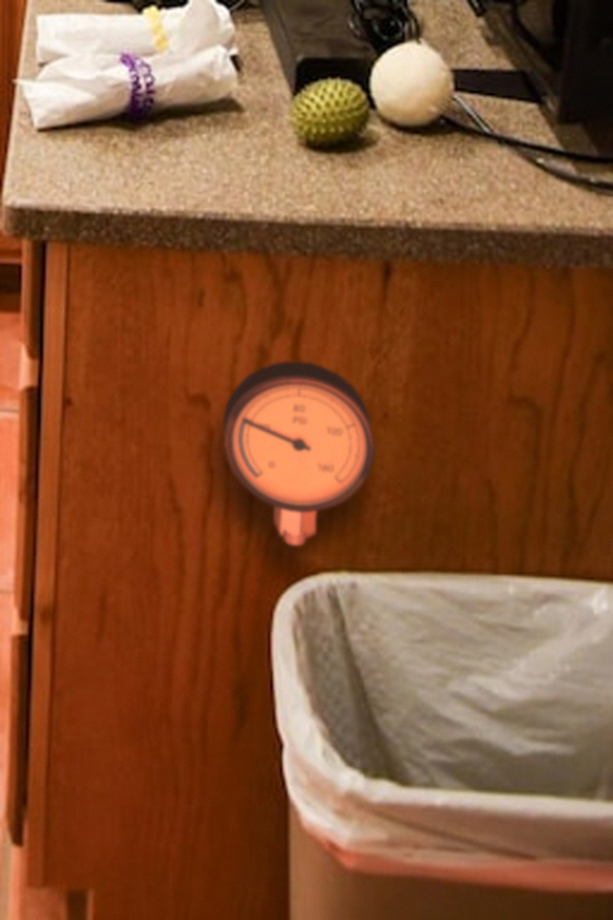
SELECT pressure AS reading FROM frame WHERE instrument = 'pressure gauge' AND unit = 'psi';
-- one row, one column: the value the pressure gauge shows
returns 40 psi
